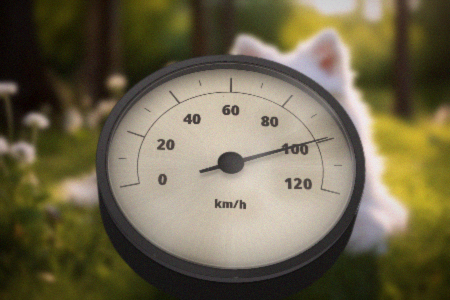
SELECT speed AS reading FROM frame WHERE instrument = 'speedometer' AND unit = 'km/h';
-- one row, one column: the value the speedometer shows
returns 100 km/h
